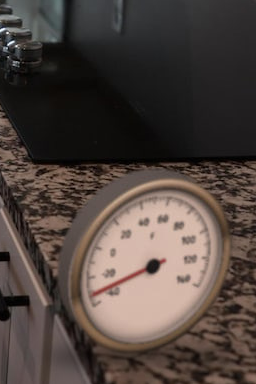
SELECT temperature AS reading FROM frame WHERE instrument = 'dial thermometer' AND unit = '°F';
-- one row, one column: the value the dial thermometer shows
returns -30 °F
